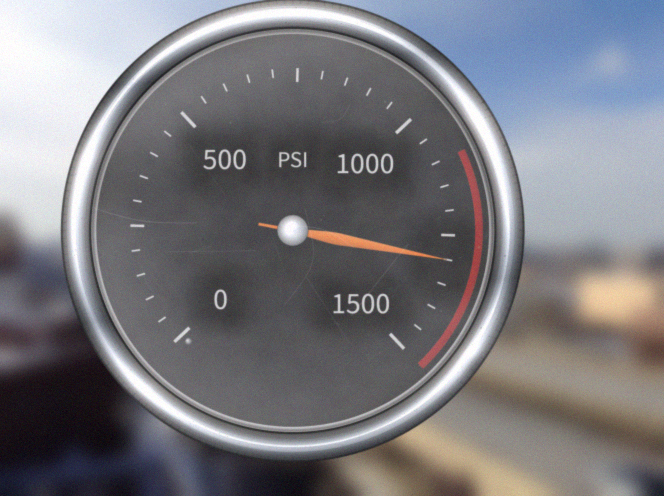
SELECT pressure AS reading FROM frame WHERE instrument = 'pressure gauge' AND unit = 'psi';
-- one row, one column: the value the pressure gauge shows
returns 1300 psi
